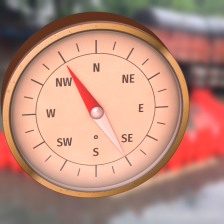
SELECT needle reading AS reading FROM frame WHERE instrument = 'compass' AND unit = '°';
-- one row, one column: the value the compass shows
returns 330 °
